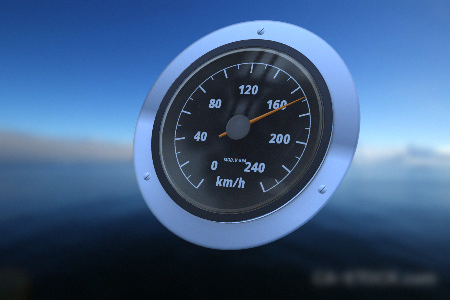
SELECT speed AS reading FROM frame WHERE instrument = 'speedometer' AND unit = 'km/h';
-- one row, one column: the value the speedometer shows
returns 170 km/h
